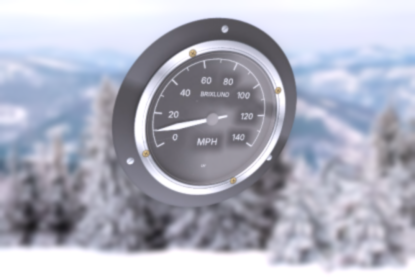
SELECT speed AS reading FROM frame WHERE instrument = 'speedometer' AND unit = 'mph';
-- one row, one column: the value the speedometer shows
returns 10 mph
